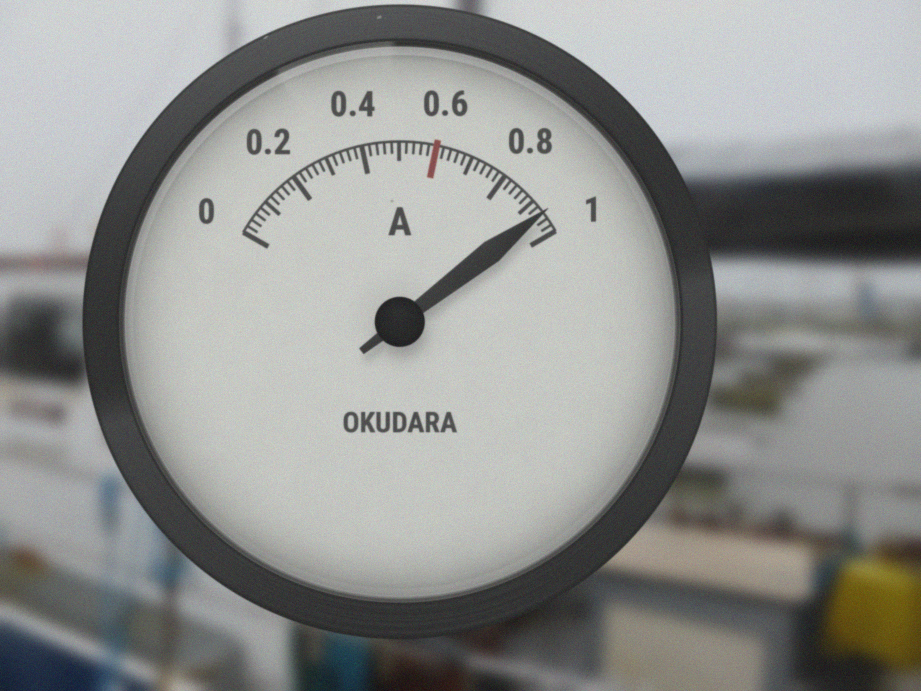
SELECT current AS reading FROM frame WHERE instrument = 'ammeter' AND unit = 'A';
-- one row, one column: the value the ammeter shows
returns 0.94 A
